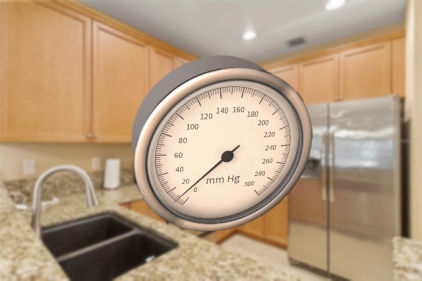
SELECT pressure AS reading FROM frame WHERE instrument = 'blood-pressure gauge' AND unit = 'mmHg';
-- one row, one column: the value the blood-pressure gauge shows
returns 10 mmHg
